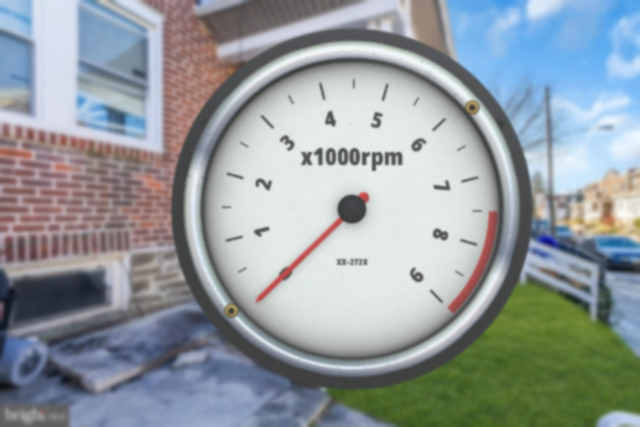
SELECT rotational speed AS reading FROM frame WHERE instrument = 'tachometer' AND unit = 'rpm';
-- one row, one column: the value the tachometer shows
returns 0 rpm
